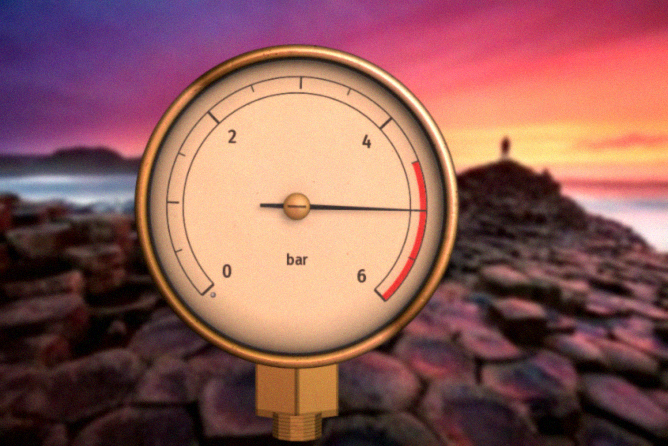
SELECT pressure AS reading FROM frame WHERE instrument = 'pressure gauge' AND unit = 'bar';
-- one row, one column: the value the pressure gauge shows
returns 5 bar
